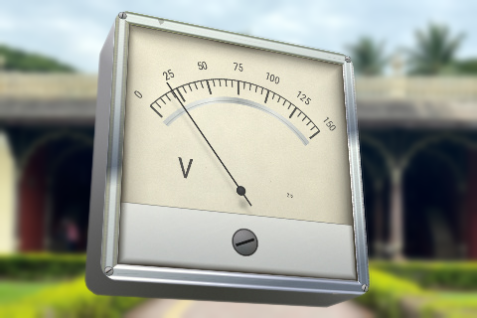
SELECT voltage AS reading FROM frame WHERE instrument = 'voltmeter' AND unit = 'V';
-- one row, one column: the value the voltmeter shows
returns 20 V
